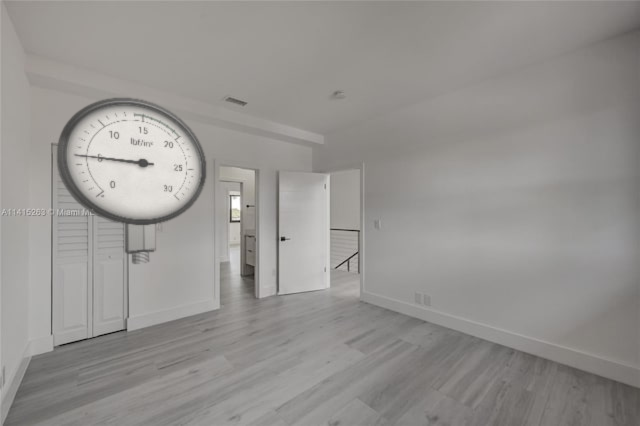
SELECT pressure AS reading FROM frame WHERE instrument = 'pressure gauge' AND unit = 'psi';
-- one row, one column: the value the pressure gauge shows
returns 5 psi
